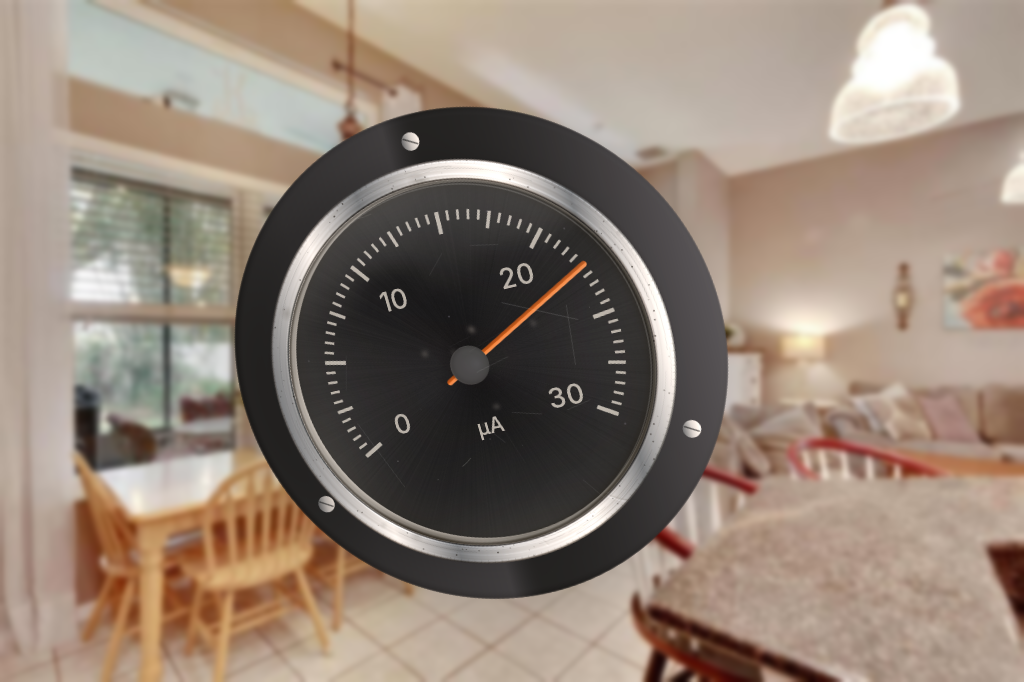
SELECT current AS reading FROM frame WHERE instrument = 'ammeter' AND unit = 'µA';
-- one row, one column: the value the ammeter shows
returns 22.5 µA
